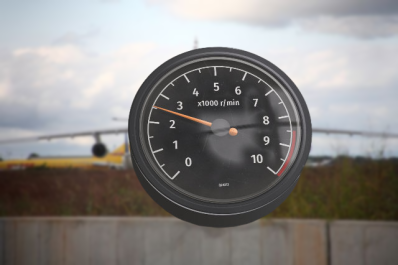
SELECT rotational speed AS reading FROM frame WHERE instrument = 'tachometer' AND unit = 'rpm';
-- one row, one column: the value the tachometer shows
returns 2500 rpm
